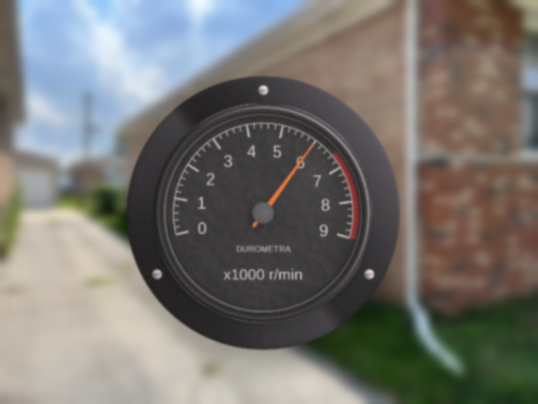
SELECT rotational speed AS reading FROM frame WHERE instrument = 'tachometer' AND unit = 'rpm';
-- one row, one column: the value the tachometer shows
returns 6000 rpm
